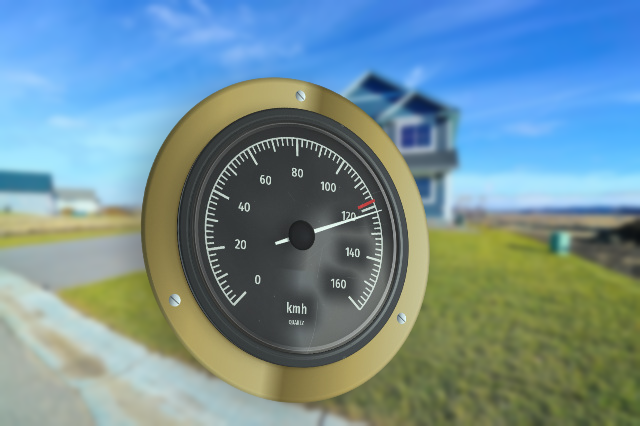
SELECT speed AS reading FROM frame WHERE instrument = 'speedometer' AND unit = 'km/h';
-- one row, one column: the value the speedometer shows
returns 122 km/h
